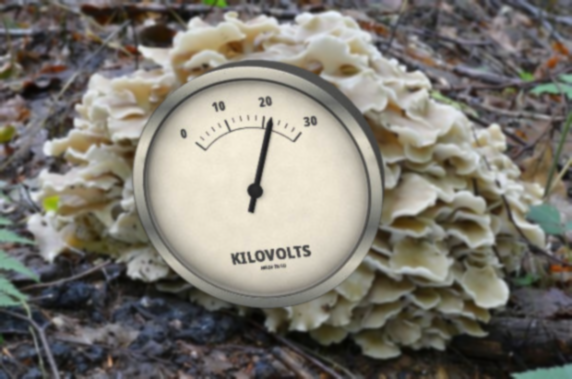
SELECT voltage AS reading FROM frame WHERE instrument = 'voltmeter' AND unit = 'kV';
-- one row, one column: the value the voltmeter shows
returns 22 kV
